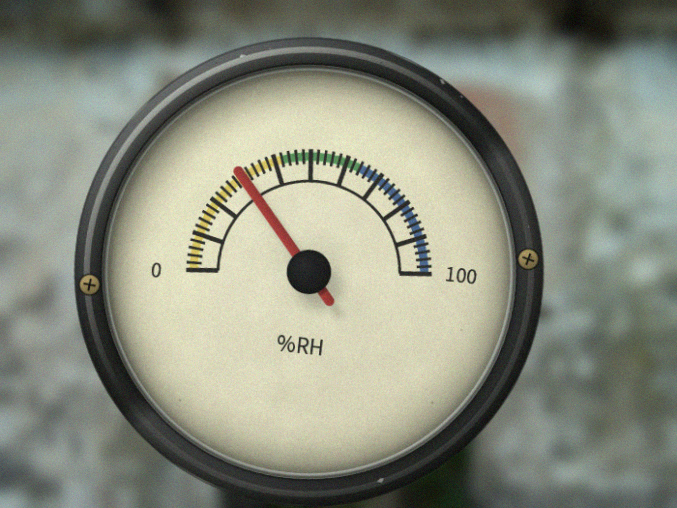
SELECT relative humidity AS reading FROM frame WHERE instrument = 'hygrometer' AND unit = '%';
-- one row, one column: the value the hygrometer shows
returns 30 %
